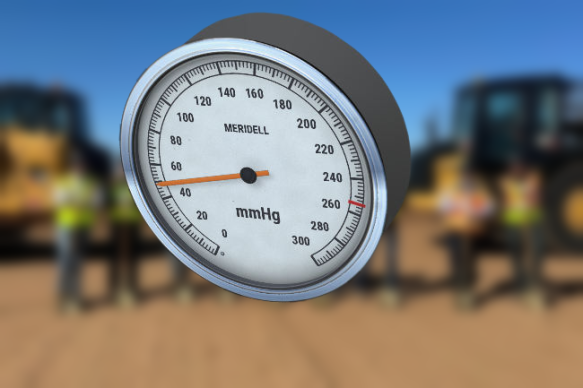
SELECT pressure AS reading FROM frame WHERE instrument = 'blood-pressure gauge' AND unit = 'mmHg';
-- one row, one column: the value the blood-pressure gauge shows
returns 50 mmHg
